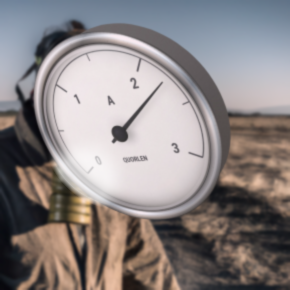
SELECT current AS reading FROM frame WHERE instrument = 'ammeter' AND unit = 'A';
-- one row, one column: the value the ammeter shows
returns 2.25 A
